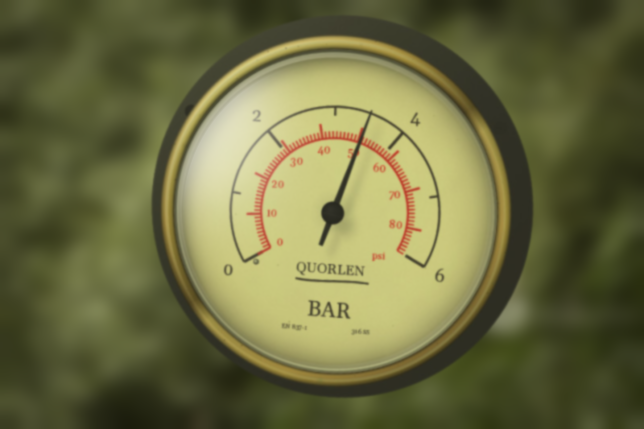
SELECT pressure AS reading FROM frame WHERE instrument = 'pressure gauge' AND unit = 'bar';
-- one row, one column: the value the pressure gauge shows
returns 3.5 bar
